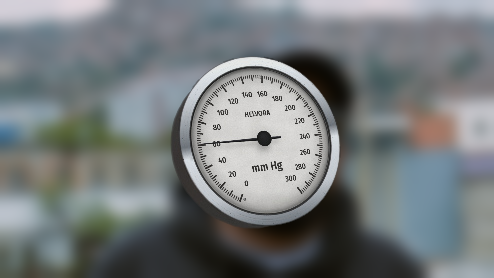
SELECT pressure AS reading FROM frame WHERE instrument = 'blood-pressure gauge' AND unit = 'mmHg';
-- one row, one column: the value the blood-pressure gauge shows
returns 60 mmHg
